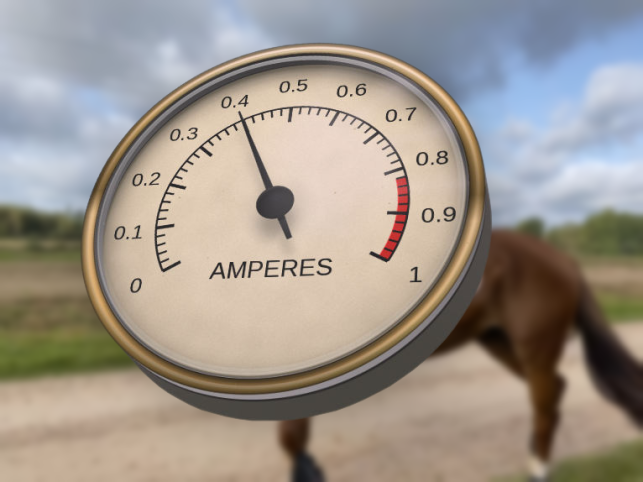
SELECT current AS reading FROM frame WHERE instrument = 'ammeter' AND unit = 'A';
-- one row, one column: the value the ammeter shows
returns 0.4 A
